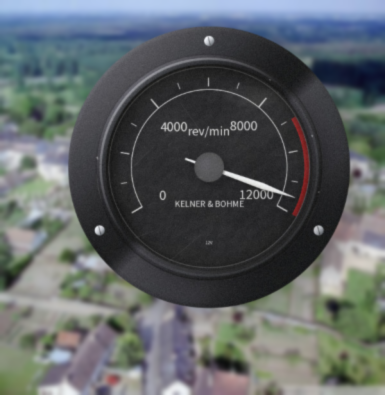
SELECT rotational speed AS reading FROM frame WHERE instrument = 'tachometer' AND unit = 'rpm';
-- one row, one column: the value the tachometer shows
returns 11500 rpm
